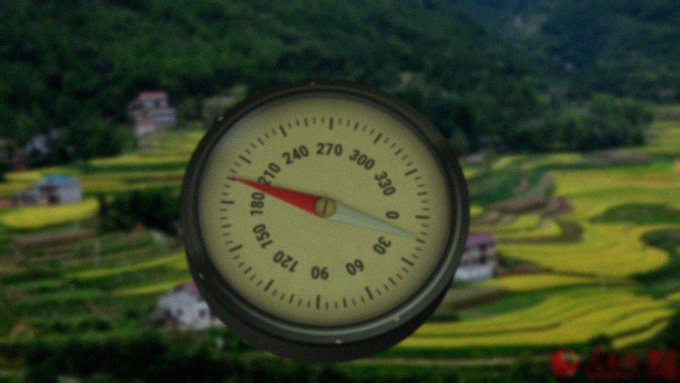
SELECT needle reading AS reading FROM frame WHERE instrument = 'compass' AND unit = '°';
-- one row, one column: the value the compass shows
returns 195 °
